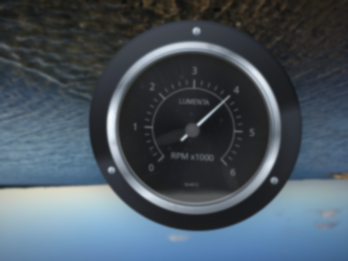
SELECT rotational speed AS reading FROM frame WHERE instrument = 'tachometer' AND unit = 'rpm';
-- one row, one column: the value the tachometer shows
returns 4000 rpm
